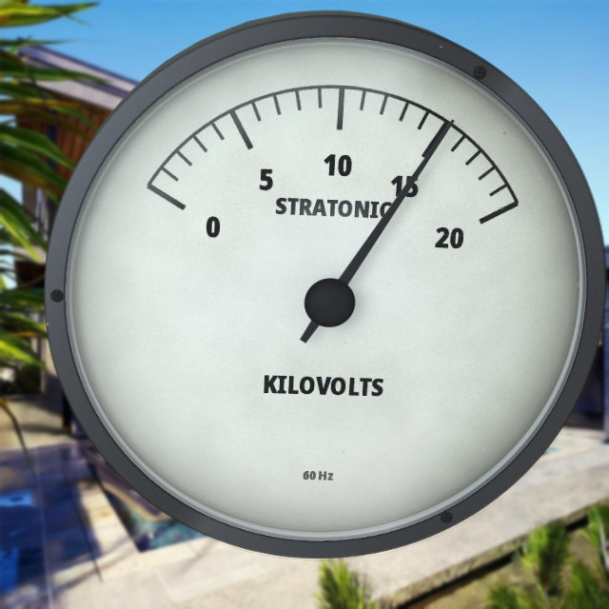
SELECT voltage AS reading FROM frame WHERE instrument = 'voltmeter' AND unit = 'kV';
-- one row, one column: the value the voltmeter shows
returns 15 kV
